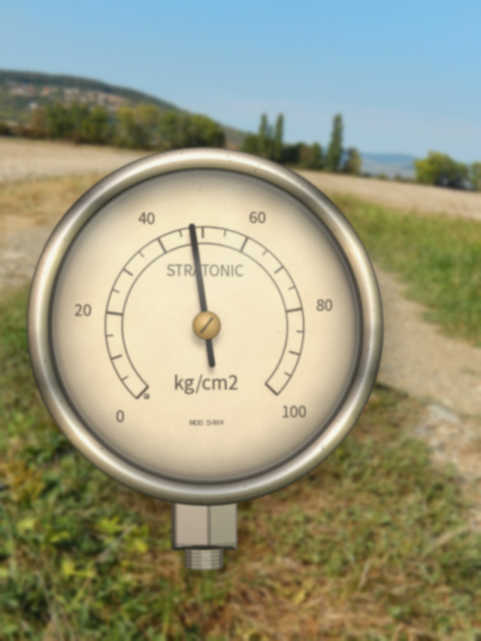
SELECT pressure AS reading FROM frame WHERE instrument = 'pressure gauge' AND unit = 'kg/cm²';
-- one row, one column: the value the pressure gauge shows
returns 47.5 kg/cm²
